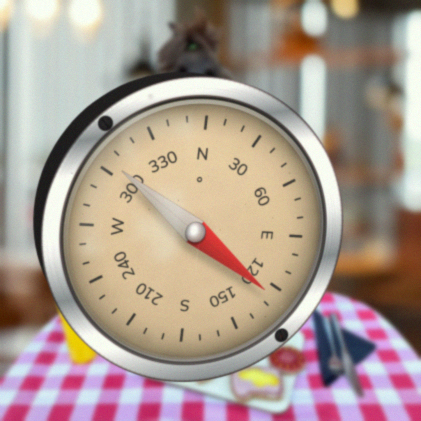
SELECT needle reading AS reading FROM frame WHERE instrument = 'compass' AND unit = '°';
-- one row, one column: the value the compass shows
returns 125 °
